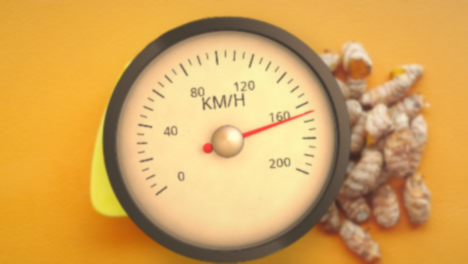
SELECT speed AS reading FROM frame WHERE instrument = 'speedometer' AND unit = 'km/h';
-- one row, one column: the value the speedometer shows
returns 165 km/h
